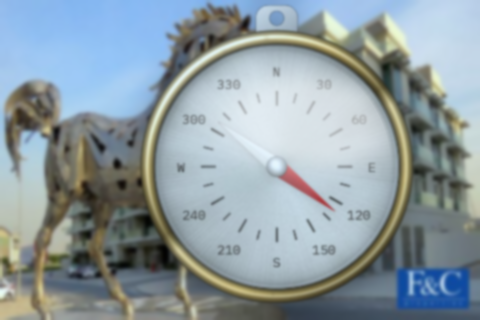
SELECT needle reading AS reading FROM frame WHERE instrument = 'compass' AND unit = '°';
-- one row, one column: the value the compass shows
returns 127.5 °
